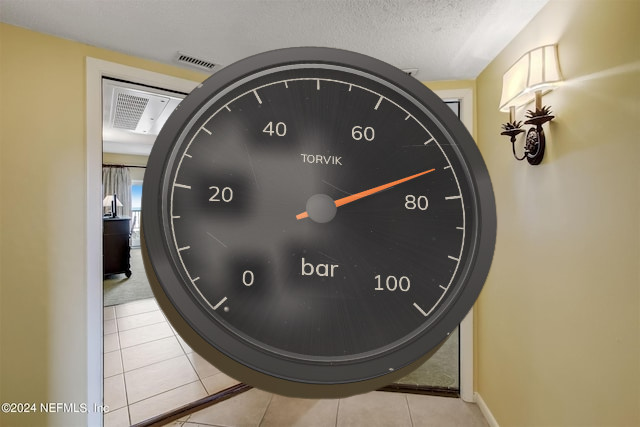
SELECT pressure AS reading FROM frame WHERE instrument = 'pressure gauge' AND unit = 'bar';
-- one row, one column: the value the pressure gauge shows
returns 75 bar
